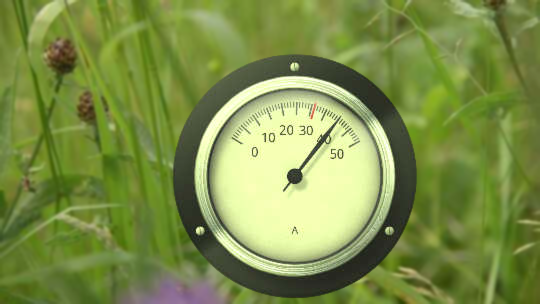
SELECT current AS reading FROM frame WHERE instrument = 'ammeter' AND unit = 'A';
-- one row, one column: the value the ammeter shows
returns 40 A
